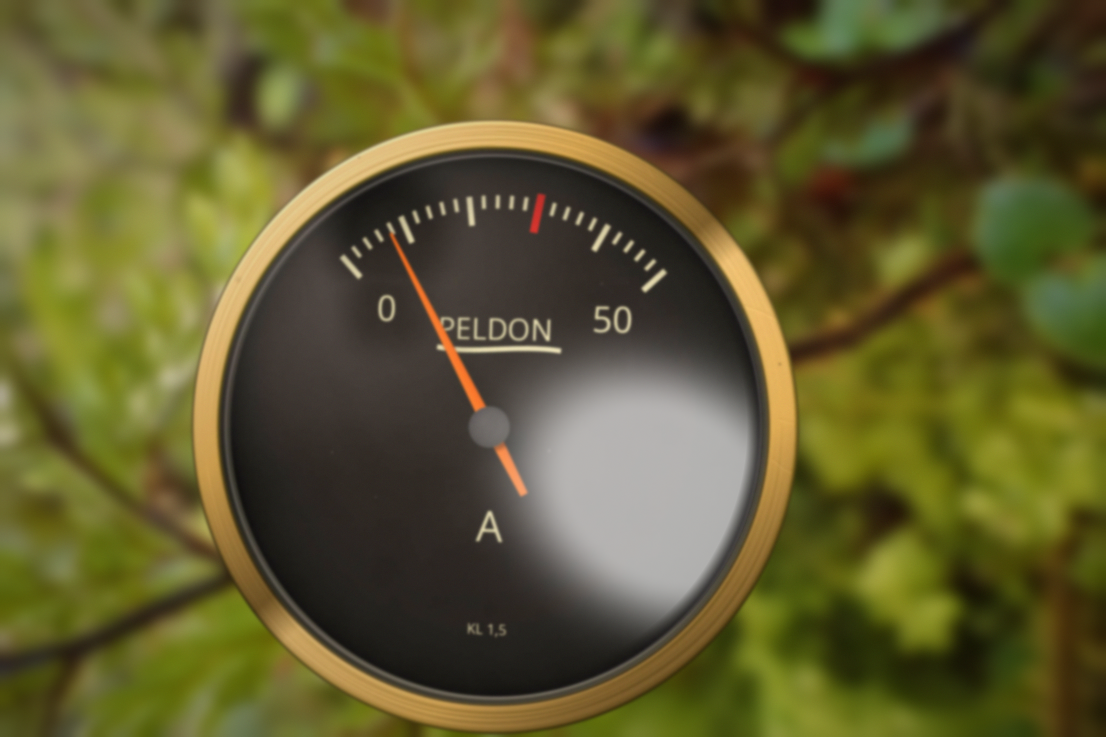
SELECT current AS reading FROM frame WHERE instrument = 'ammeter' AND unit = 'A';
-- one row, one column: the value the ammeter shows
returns 8 A
